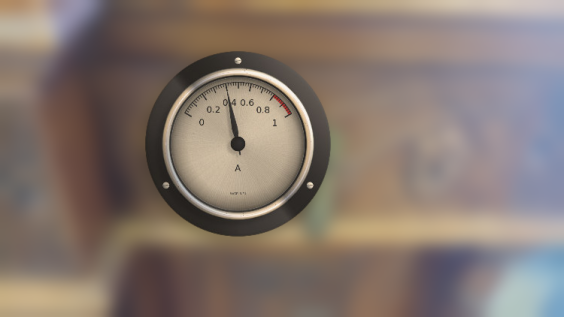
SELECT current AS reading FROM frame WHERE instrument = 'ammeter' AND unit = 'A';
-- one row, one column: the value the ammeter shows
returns 0.4 A
